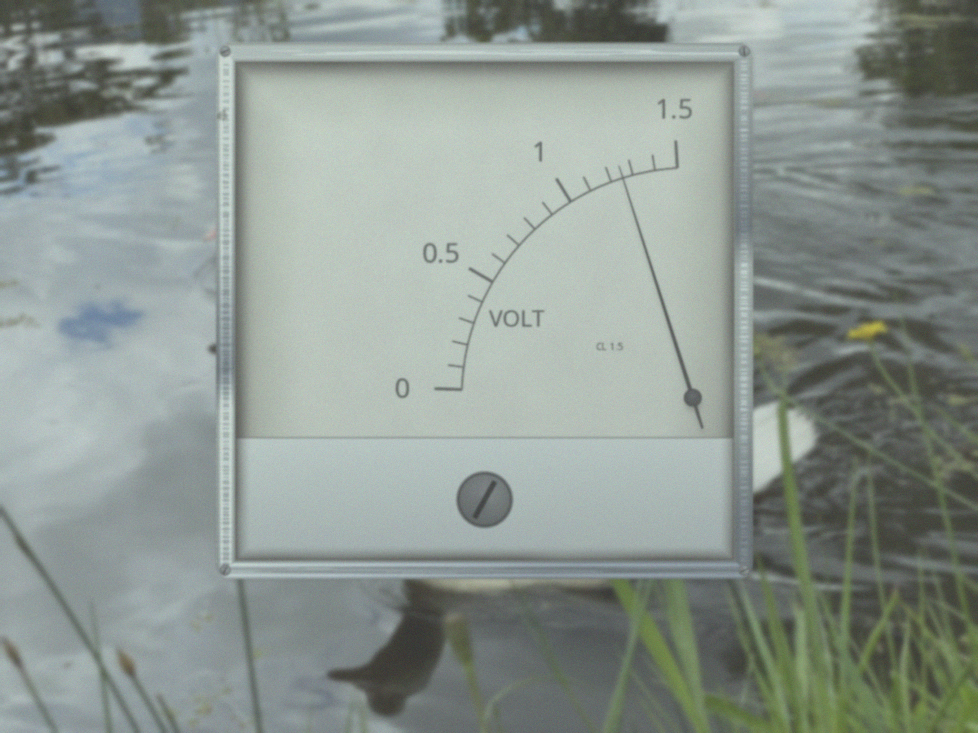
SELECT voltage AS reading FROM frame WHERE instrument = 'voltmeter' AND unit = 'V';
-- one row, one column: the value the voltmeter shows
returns 1.25 V
